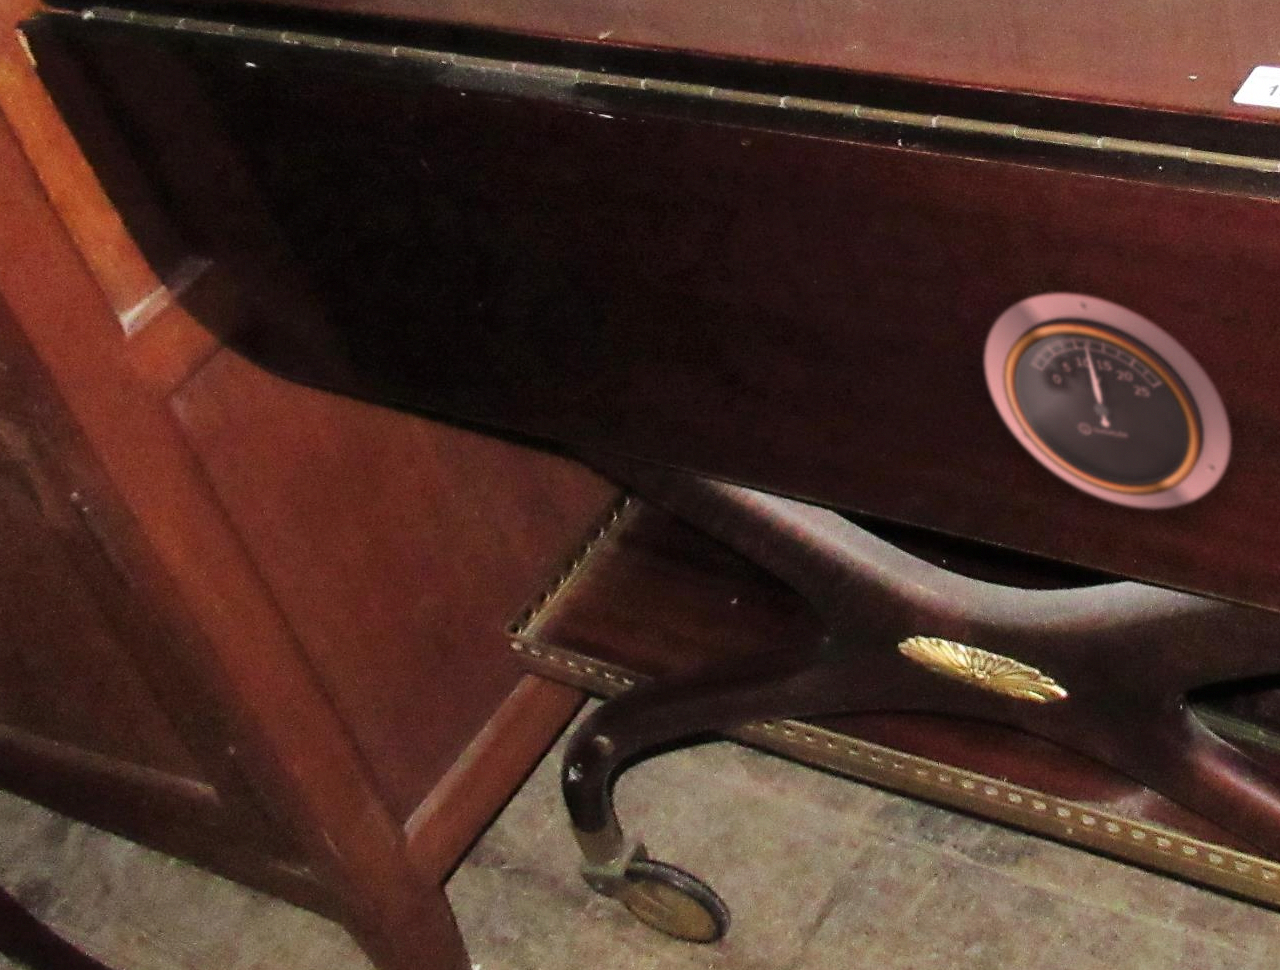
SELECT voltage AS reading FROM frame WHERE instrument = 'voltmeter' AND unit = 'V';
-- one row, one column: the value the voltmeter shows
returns 12.5 V
